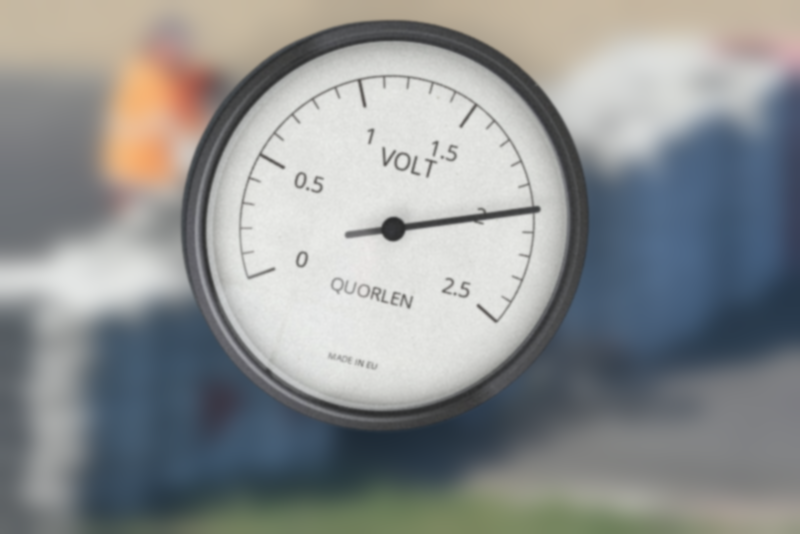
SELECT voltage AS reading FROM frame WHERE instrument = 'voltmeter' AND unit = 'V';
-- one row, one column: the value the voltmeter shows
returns 2 V
